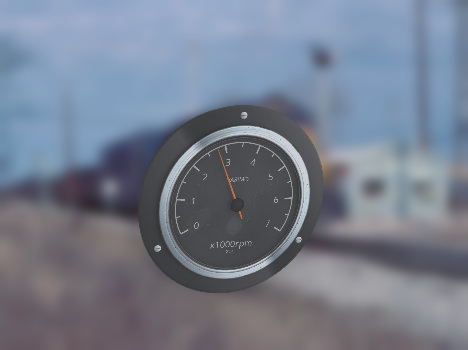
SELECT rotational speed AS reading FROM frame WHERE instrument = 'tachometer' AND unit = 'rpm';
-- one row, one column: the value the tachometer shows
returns 2750 rpm
